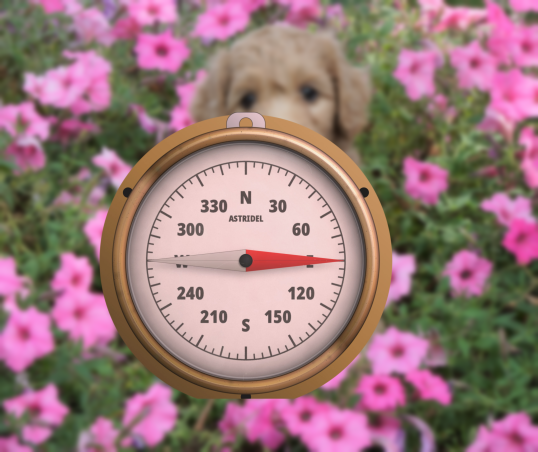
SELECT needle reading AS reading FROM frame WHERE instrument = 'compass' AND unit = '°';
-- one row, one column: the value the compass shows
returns 90 °
